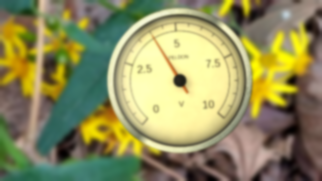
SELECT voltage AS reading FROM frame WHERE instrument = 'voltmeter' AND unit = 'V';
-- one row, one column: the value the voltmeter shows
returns 4 V
